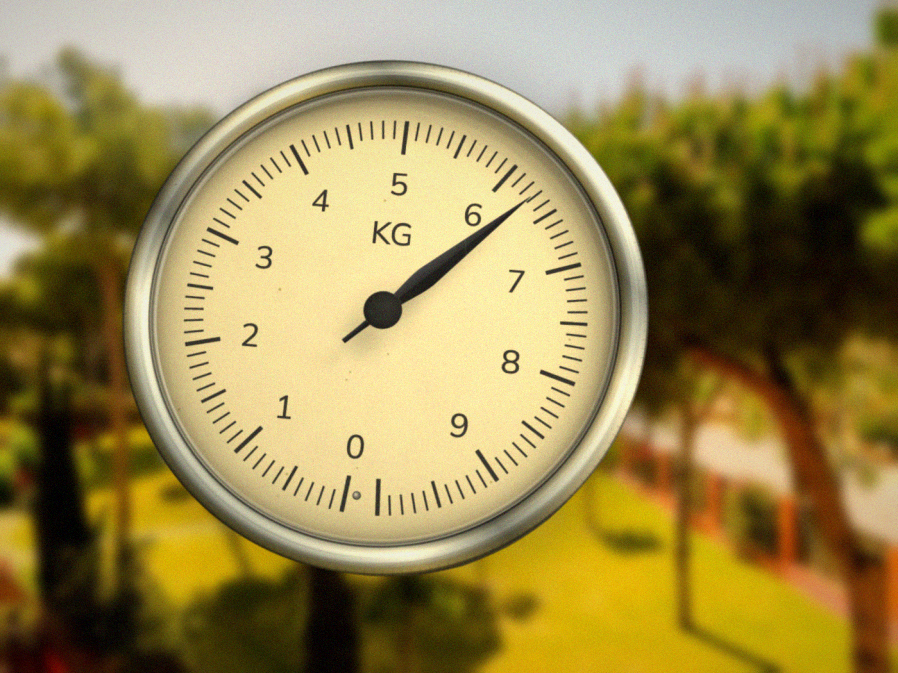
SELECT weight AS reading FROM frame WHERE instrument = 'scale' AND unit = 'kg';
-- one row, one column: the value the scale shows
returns 6.3 kg
